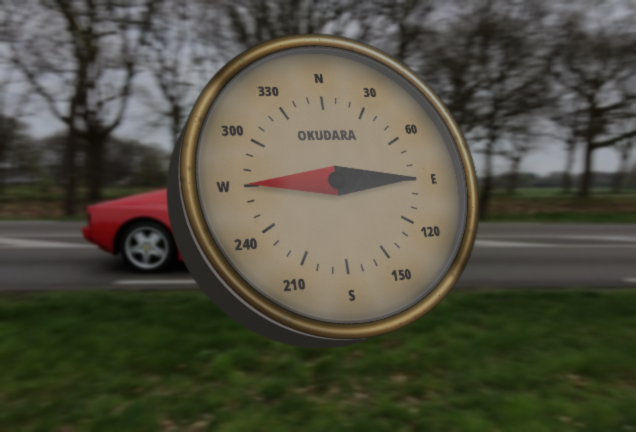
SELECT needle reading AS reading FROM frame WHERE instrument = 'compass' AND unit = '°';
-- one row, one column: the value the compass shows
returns 270 °
